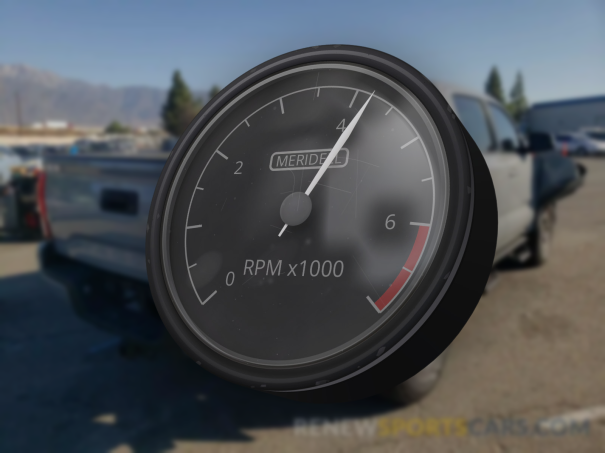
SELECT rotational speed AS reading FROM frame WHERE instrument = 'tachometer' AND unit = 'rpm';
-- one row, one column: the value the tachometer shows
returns 4250 rpm
